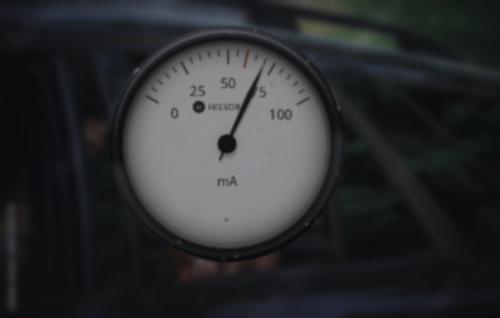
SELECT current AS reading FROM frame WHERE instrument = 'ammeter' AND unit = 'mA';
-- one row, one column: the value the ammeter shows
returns 70 mA
